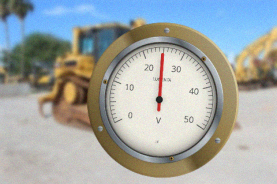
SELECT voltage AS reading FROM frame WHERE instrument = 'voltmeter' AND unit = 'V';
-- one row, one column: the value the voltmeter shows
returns 25 V
